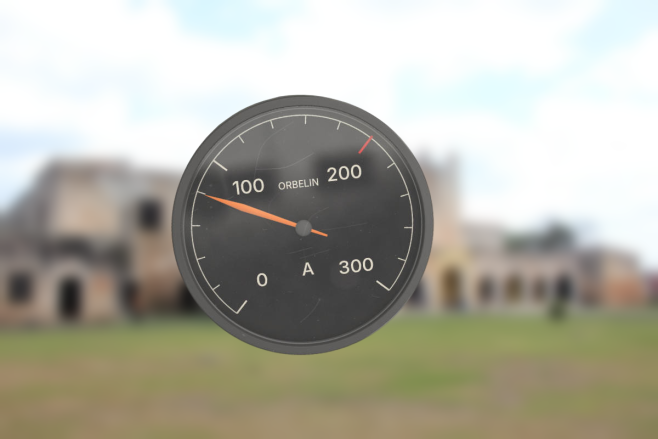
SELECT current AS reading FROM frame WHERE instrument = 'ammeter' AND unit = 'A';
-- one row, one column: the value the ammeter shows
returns 80 A
